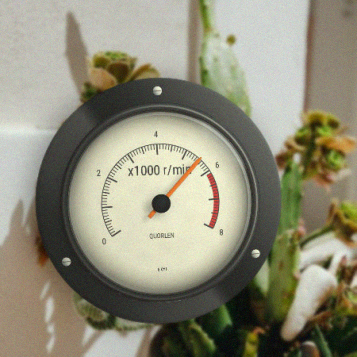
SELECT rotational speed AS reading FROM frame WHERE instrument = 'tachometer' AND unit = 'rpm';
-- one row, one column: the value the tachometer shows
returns 5500 rpm
